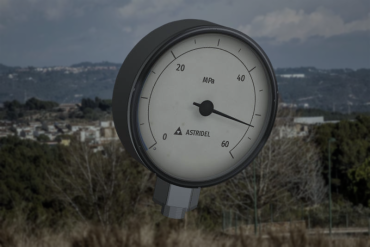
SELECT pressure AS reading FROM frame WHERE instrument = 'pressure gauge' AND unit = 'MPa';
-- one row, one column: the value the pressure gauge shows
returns 52.5 MPa
